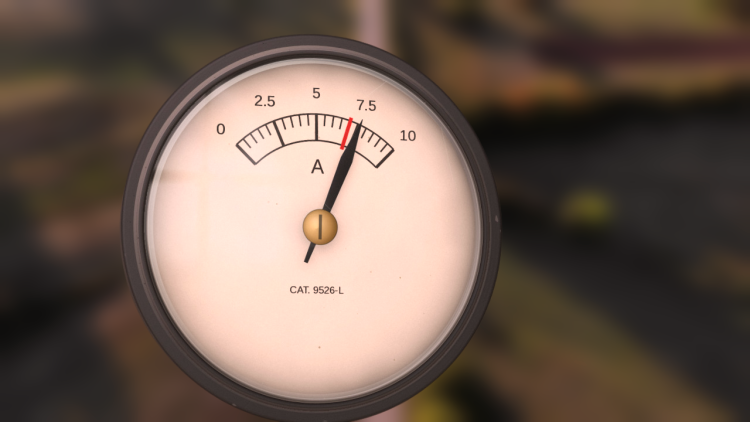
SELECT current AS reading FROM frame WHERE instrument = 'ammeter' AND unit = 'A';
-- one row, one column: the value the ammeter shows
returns 7.5 A
